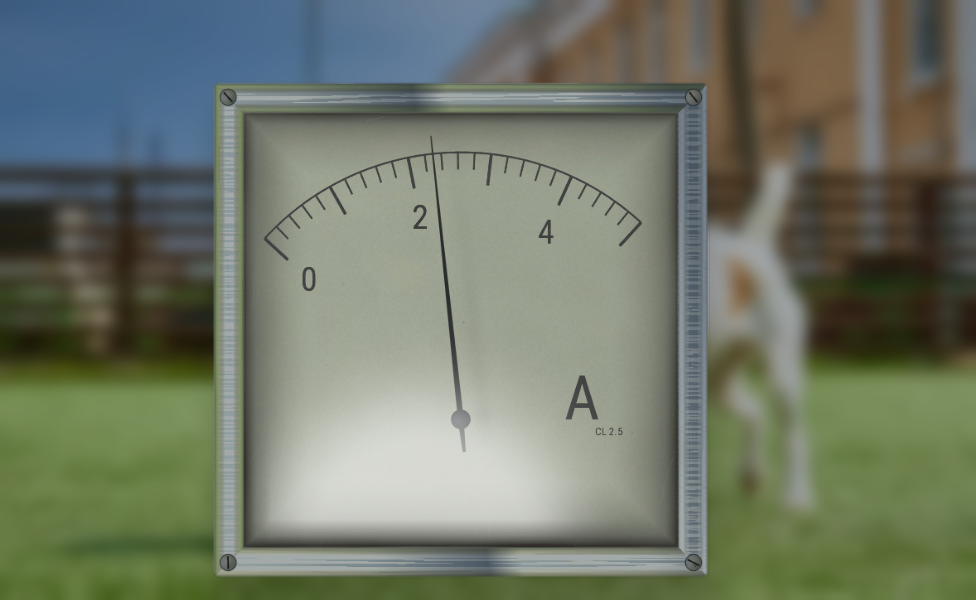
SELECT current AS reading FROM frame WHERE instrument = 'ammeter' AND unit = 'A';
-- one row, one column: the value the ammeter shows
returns 2.3 A
